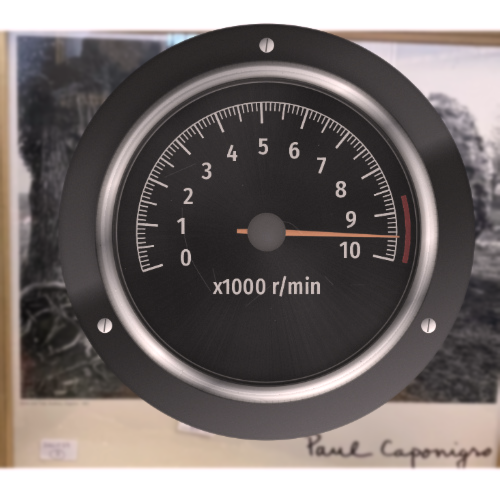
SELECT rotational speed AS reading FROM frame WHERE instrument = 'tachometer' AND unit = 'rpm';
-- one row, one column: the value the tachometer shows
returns 9500 rpm
